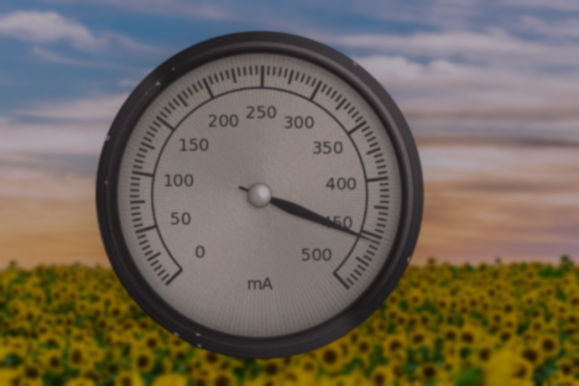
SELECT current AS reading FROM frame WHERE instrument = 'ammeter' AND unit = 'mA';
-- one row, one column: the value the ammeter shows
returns 455 mA
